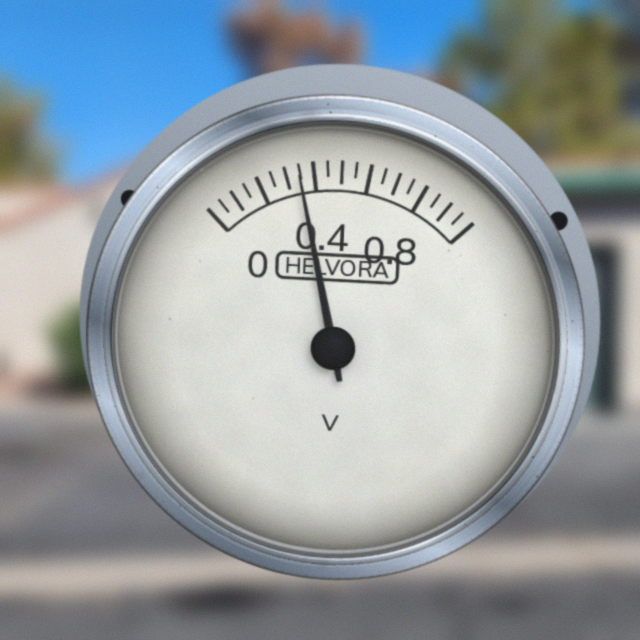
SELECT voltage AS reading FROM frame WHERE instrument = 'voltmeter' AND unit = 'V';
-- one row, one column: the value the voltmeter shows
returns 0.35 V
